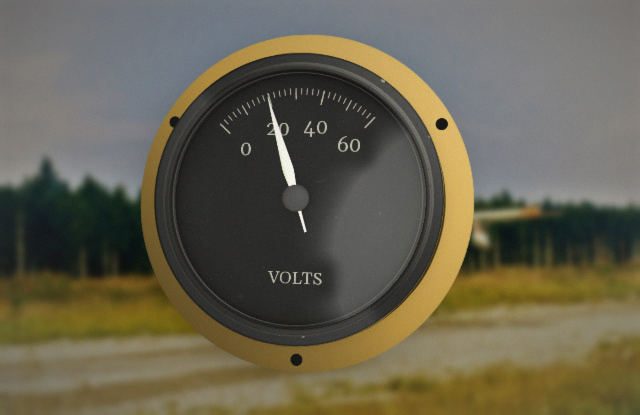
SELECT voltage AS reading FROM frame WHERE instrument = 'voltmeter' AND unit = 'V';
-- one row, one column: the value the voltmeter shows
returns 20 V
